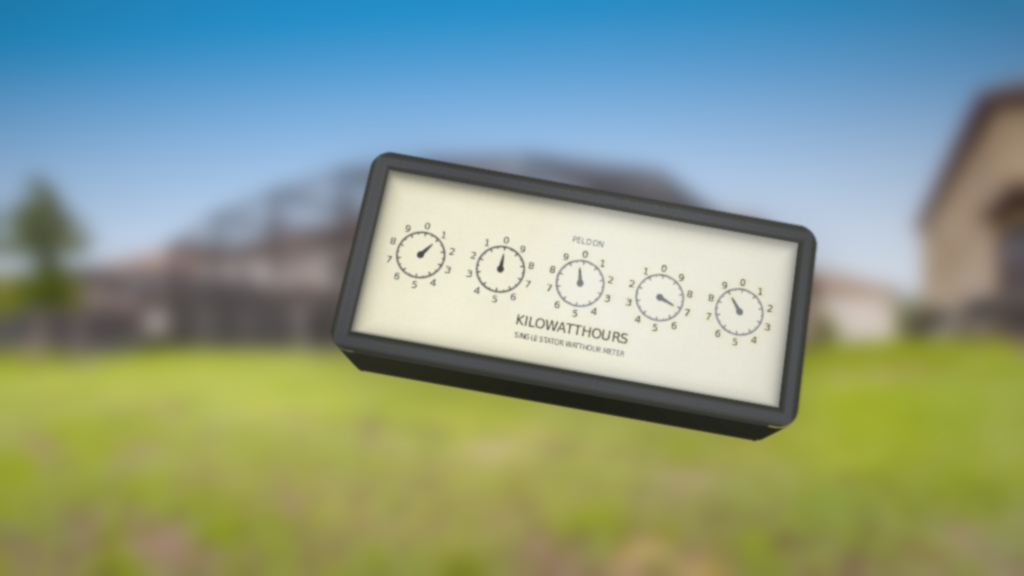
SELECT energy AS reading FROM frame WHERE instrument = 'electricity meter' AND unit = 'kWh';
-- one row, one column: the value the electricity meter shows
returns 9969 kWh
